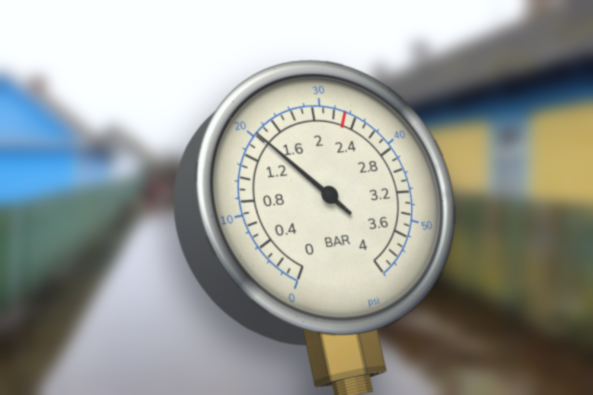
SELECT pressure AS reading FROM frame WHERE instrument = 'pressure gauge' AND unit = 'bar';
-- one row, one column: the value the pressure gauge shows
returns 1.4 bar
